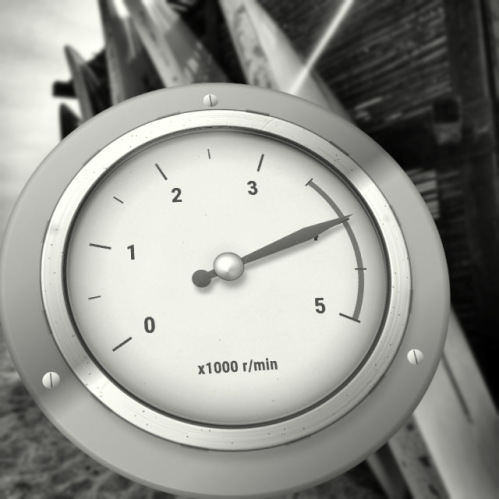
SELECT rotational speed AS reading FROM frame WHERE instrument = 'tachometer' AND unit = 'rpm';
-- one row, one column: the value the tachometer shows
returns 4000 rpm
